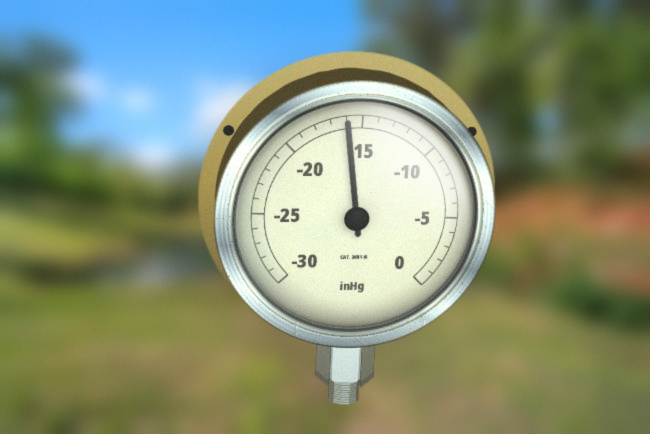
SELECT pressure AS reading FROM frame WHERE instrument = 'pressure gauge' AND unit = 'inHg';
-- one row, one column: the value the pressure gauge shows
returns -16 inHg
